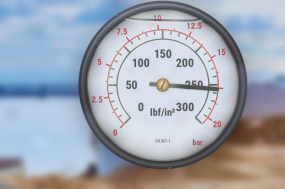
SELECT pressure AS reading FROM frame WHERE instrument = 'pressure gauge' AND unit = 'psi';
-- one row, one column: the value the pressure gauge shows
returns 255 psi
